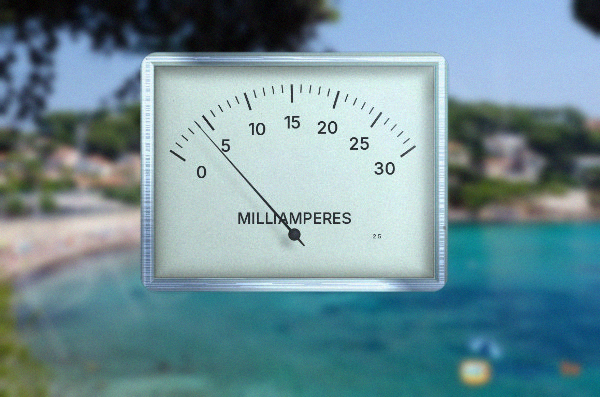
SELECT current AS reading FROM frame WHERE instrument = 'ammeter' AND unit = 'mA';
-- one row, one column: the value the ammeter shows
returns 4 mA
